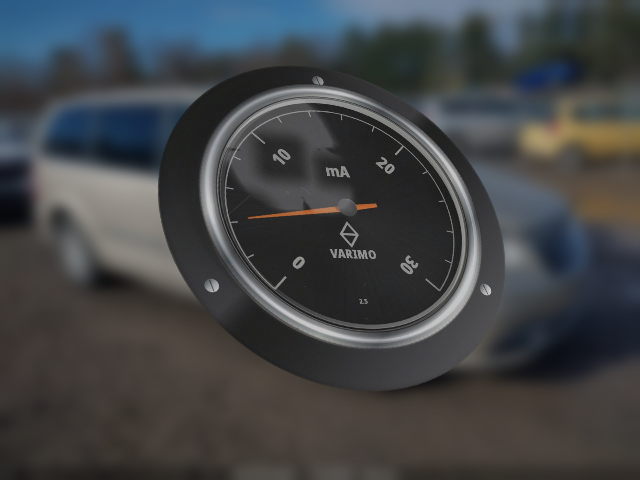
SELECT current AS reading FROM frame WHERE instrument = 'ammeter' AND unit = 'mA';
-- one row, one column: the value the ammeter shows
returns 4 mA
